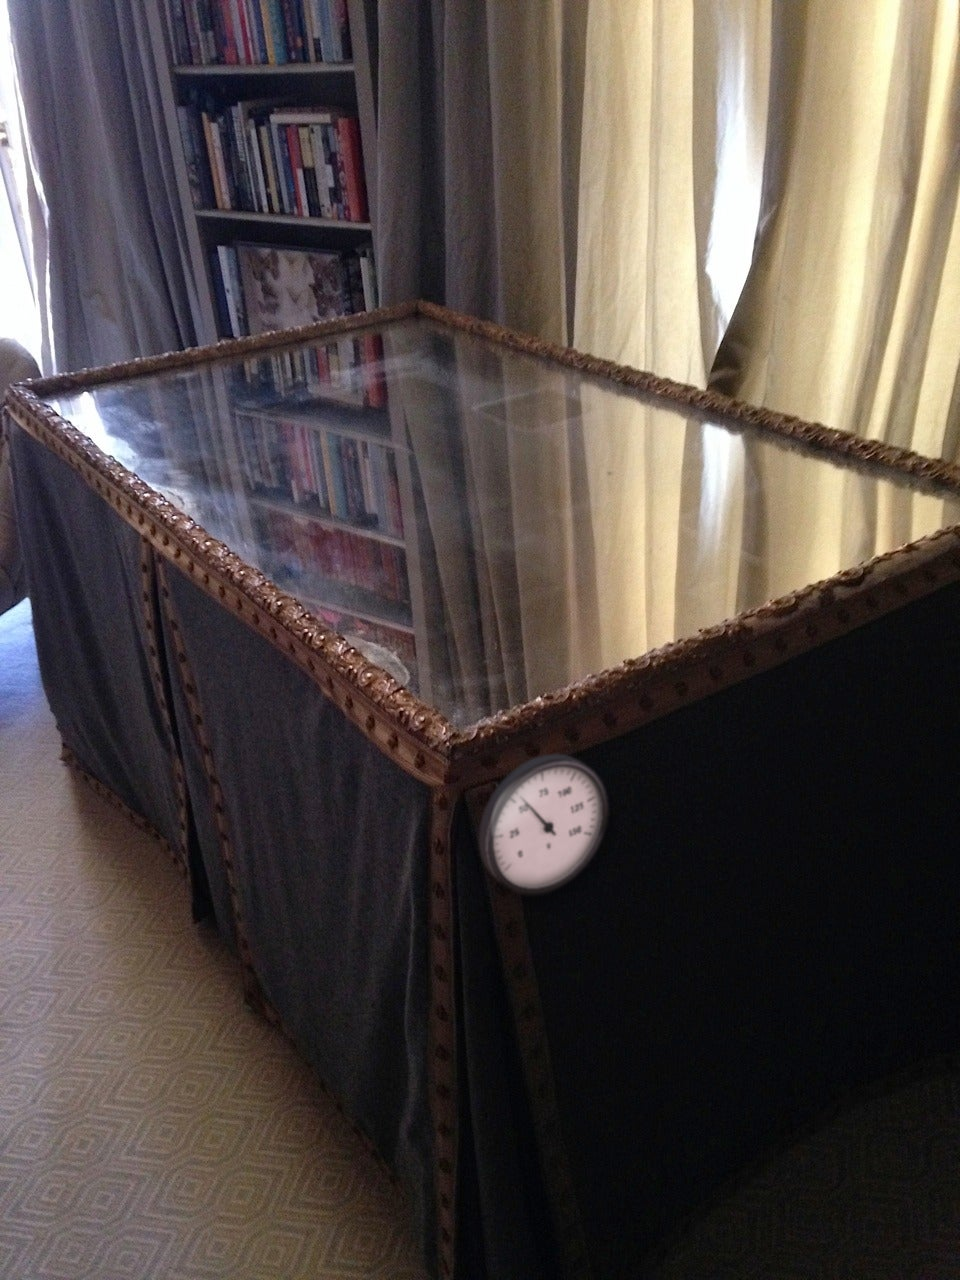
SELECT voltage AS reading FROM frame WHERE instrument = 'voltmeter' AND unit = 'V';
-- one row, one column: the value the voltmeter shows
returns 55 V
